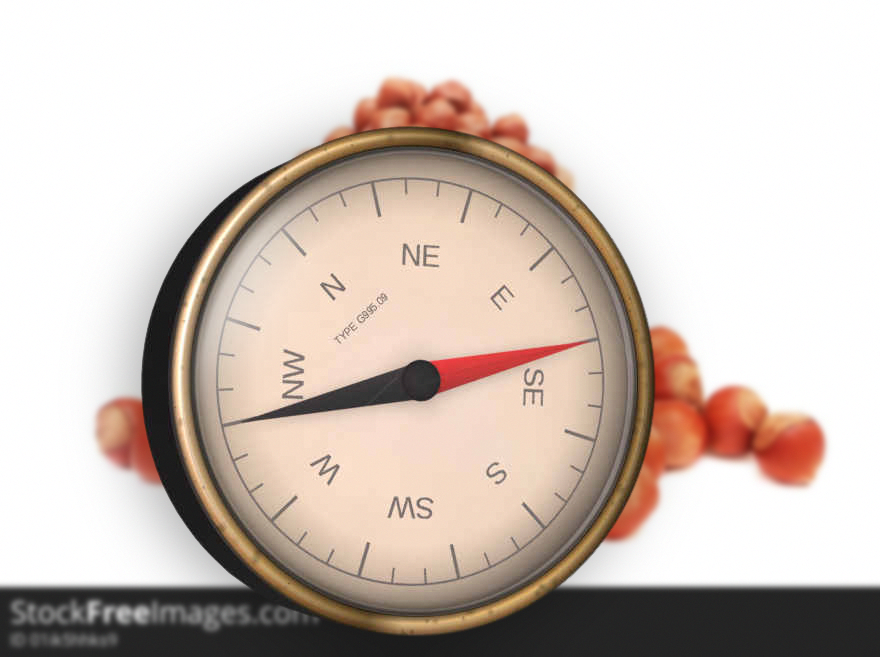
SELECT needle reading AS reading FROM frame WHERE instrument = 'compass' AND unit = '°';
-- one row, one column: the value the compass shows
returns 120 °
